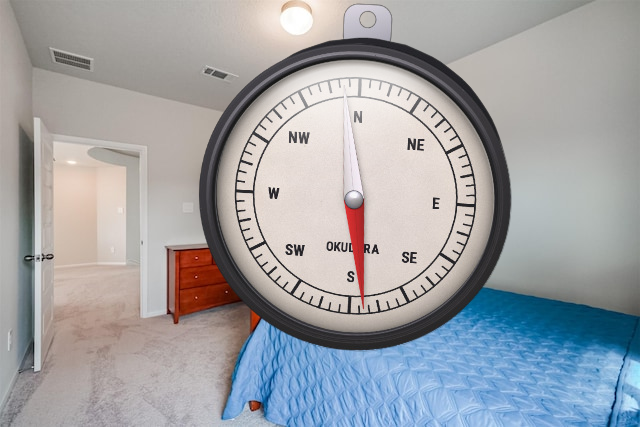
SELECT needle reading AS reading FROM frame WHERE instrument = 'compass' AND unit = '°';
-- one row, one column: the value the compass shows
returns 172.5 °
